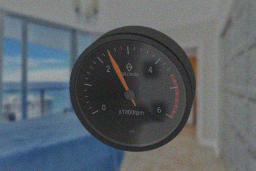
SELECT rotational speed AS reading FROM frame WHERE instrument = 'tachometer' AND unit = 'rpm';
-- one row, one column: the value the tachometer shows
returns 2400 rpm
